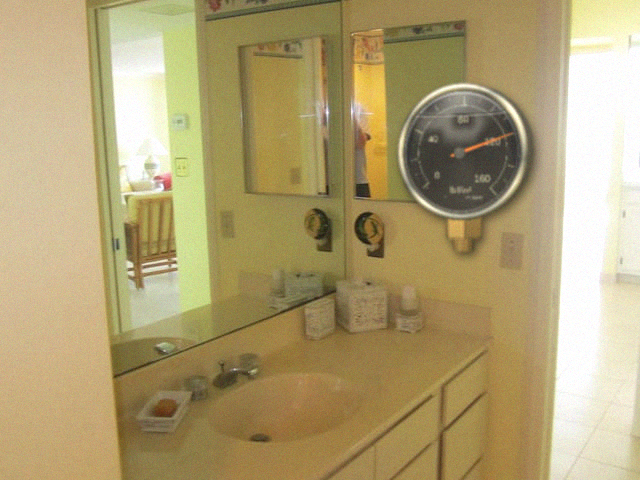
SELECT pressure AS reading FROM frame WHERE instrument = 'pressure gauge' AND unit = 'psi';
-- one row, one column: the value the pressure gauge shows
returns 120 psi
